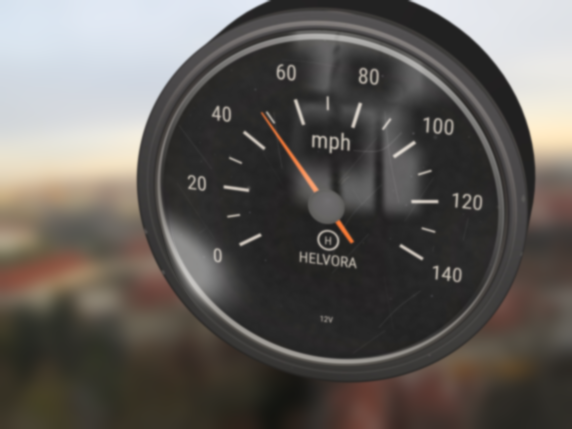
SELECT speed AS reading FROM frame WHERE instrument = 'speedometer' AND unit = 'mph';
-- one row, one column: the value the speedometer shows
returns 50 mph
